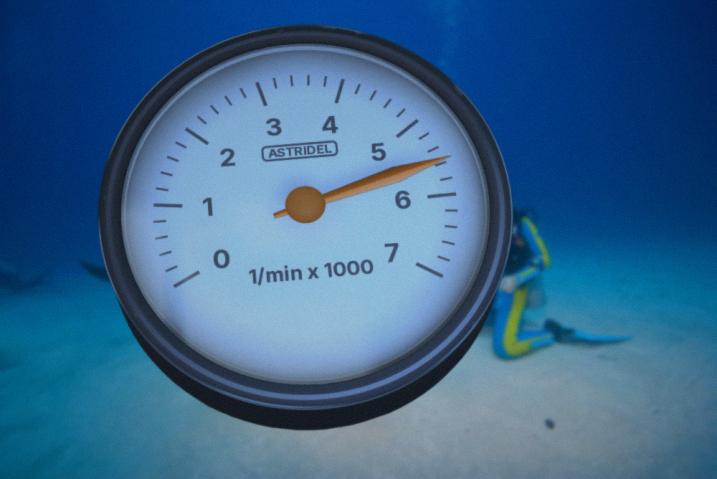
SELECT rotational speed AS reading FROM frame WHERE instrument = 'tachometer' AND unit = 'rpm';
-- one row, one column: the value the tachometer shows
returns 5600 rpm
